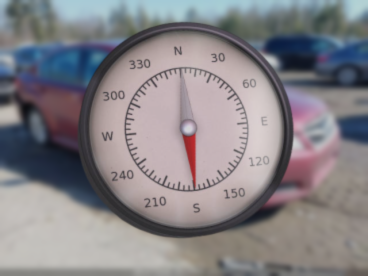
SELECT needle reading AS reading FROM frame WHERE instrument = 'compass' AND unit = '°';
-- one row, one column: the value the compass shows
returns 180 °
